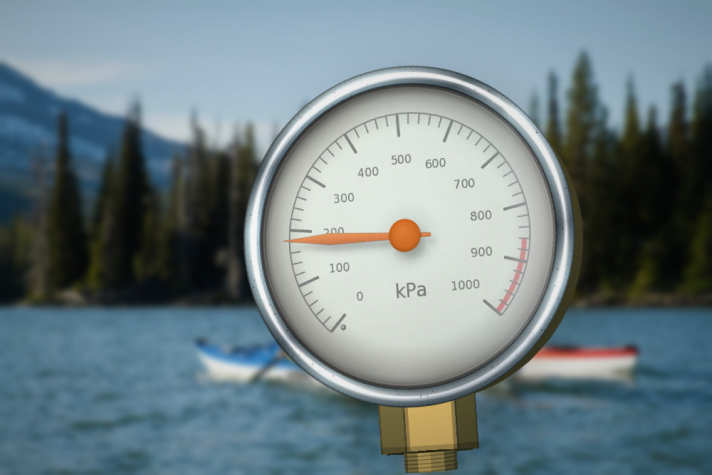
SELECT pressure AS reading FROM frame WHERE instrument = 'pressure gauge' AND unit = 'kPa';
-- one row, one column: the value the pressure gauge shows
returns 180 kPa
